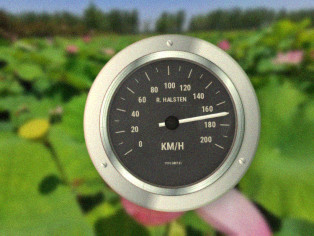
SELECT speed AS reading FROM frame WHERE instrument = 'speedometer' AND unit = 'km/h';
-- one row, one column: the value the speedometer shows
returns 170 km/h
